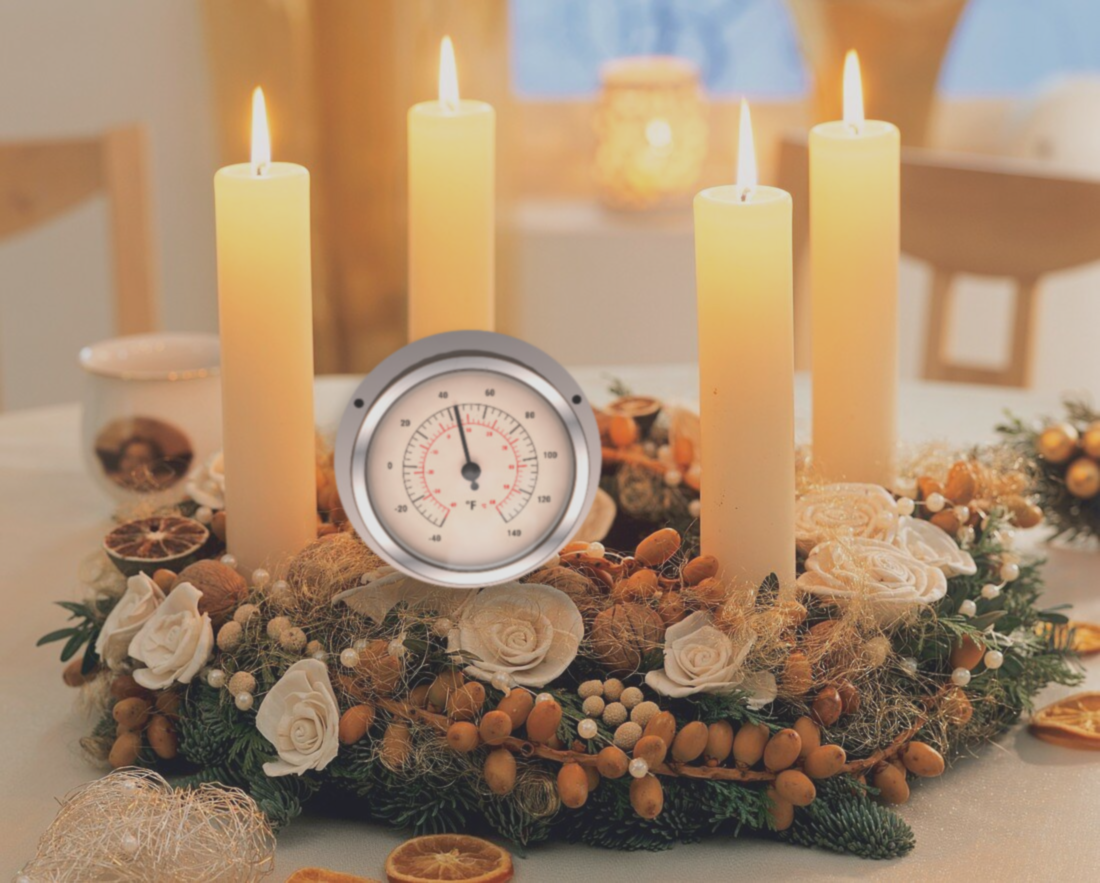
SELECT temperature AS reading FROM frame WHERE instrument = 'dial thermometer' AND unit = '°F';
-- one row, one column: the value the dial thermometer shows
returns 44 °F
